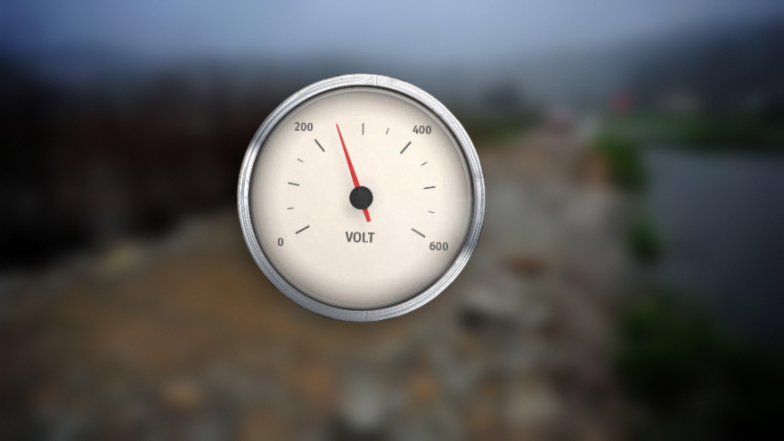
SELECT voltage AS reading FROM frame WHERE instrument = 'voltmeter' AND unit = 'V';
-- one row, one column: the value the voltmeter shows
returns 250 V
